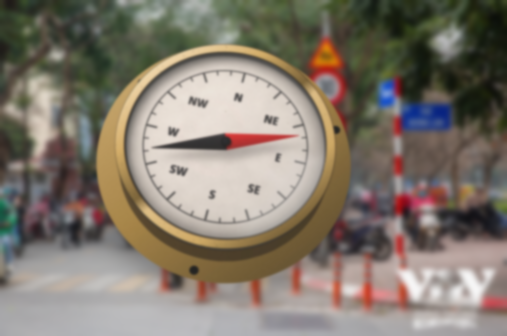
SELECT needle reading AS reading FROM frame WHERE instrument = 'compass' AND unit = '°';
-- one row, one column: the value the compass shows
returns 70 °
